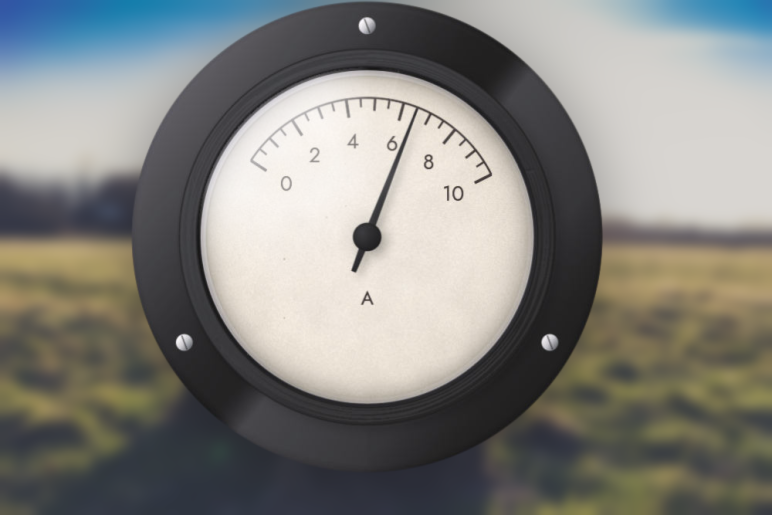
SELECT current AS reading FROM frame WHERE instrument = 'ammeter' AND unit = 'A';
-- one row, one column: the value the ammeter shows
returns 6.5 A
